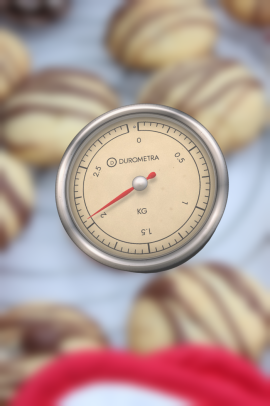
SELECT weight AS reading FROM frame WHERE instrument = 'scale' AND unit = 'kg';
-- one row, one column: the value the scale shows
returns 2.05 kg
